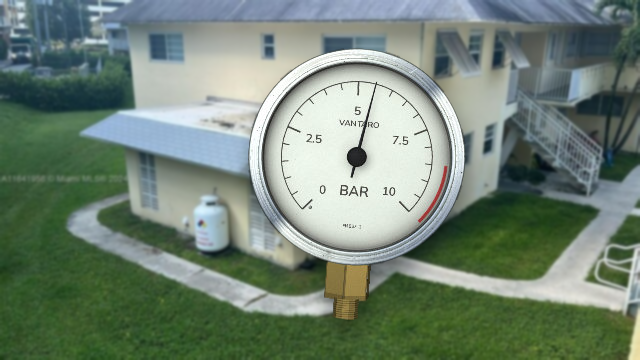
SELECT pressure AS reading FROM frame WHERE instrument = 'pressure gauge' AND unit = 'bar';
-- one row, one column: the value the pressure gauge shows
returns 5.5 bar
